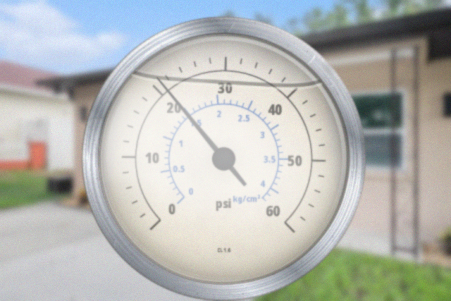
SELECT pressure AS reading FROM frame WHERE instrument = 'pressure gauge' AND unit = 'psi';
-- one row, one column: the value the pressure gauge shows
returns 21 psi
